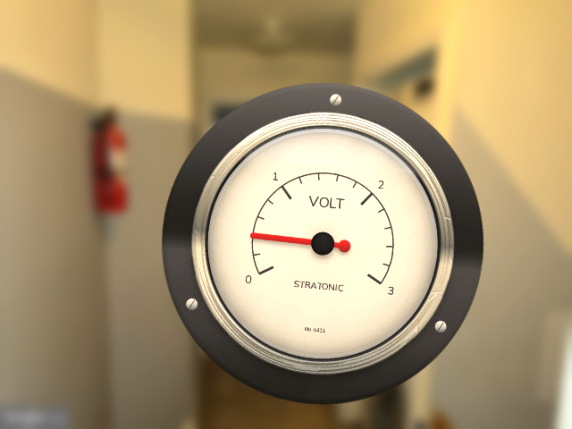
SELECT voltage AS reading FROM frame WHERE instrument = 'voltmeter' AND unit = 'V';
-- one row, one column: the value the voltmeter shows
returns 0.4 V
